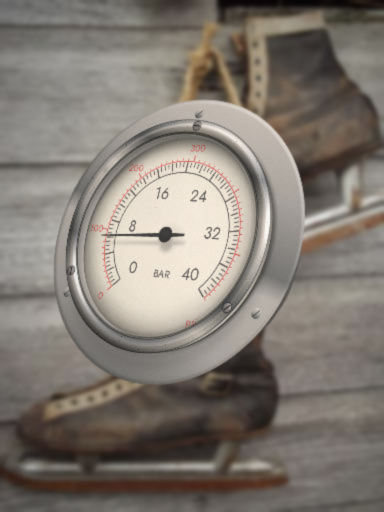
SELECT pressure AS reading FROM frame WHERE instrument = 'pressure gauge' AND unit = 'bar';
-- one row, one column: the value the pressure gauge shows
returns 6 bar
